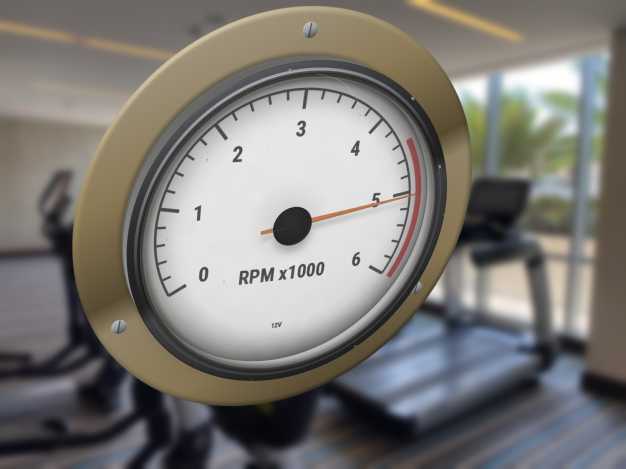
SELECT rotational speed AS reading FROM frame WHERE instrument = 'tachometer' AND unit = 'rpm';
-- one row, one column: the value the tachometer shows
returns 5000 rpm
